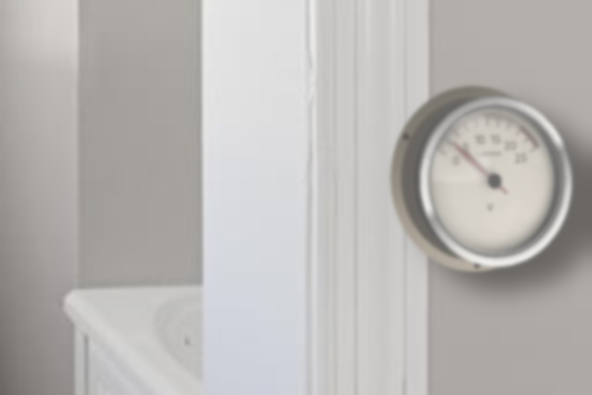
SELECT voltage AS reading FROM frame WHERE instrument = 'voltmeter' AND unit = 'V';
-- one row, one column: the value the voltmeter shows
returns 2.5 V
